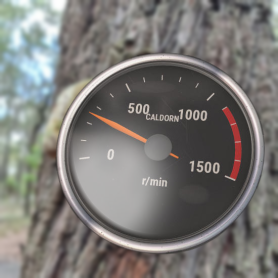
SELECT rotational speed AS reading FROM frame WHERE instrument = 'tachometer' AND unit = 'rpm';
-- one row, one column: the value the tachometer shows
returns 250 rpm
